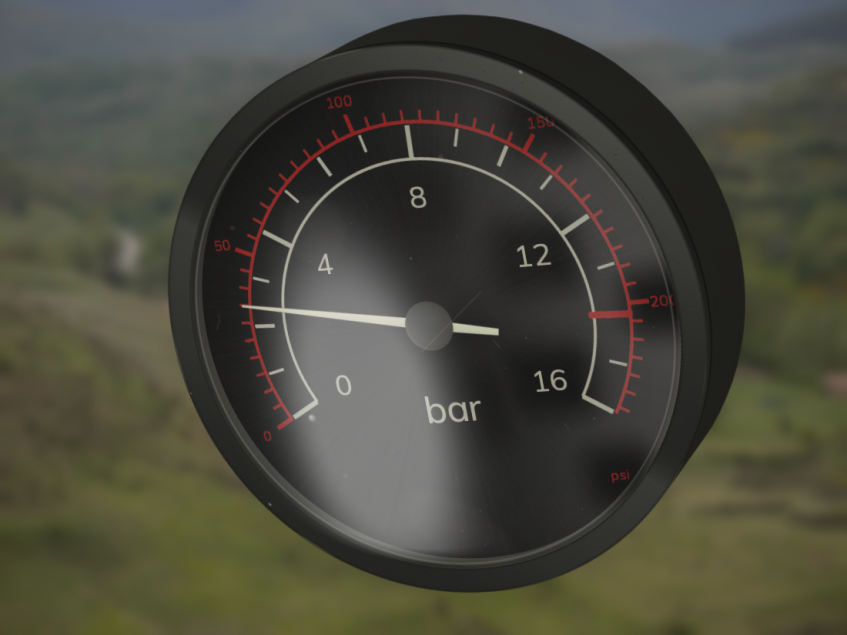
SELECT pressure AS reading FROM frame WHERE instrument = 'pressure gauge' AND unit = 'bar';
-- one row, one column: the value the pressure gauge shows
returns 2.5 bar
